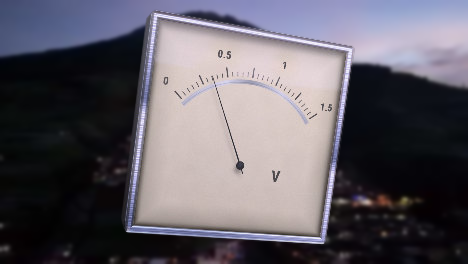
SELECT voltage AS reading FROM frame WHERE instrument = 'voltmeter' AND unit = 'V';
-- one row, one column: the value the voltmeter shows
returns 0.35 V
